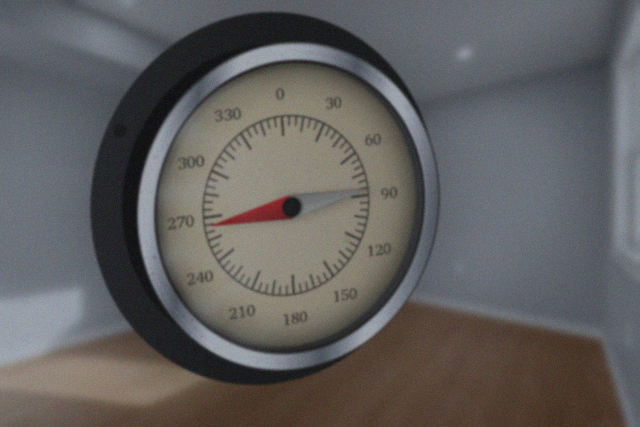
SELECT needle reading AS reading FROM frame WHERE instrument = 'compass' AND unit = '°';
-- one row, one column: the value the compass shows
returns 265 °
